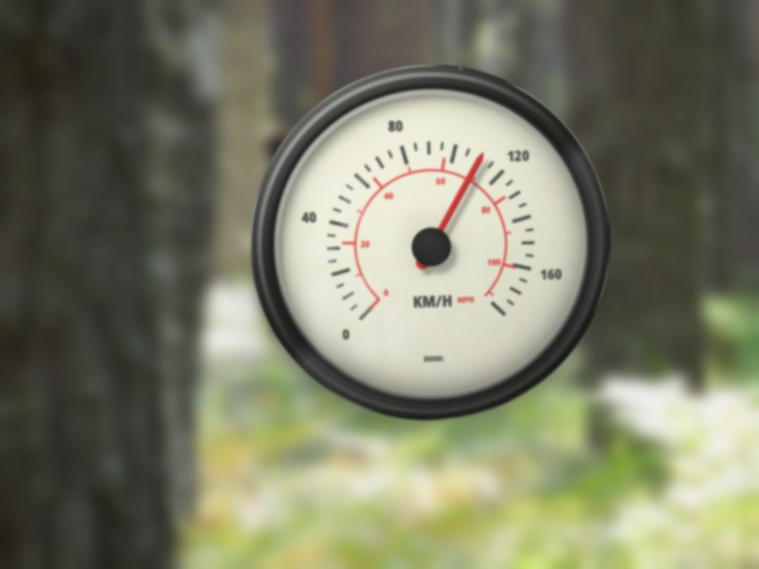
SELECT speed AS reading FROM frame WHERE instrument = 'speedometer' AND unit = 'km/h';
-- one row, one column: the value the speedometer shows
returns 110 km/h
